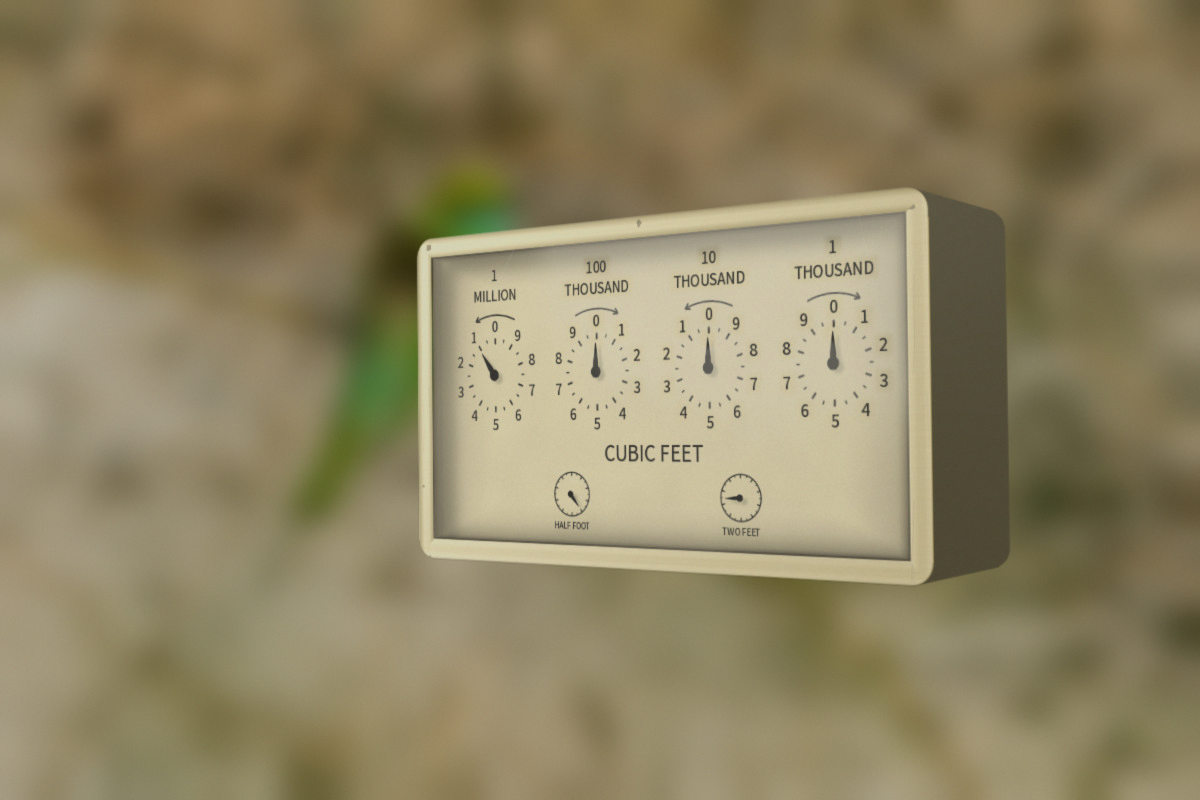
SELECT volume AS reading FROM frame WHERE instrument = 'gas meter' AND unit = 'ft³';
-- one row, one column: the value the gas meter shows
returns 100000 ft³
